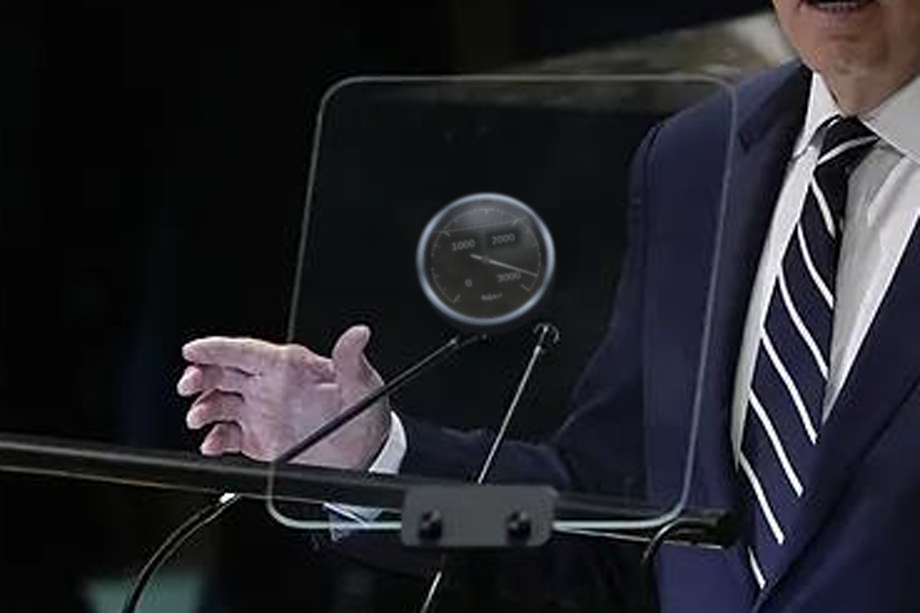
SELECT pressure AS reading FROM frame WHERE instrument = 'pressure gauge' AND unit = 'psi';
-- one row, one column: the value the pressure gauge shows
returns 2800 psi
